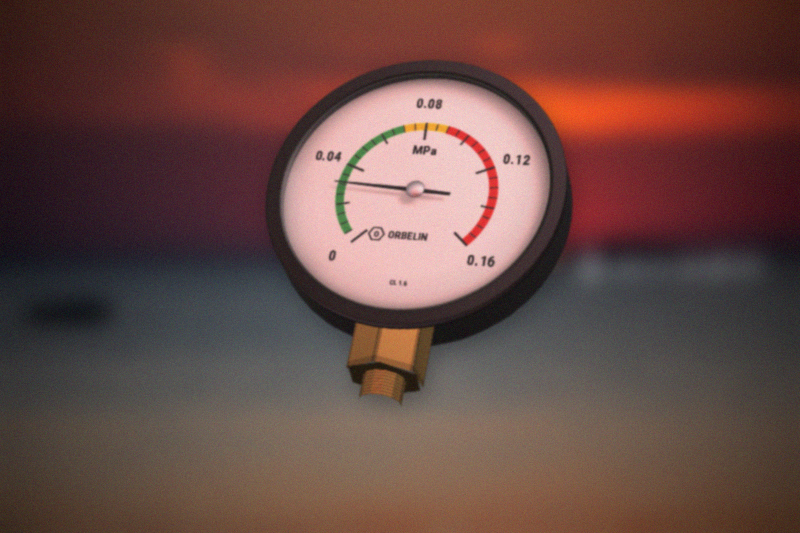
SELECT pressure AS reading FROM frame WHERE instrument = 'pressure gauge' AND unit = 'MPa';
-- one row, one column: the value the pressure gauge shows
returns 0.03 MPa
